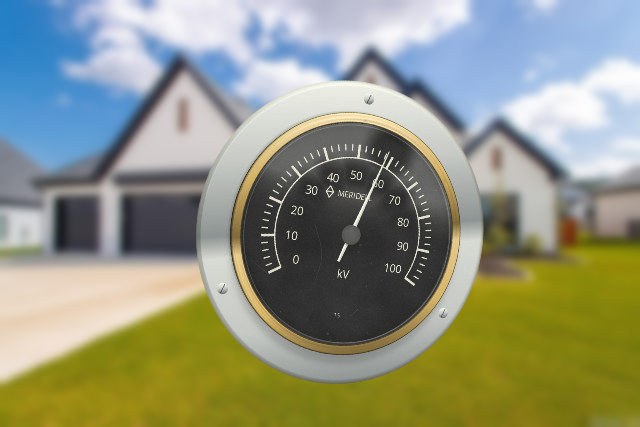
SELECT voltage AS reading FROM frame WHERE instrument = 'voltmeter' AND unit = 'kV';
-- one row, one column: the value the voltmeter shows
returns 58 kV
